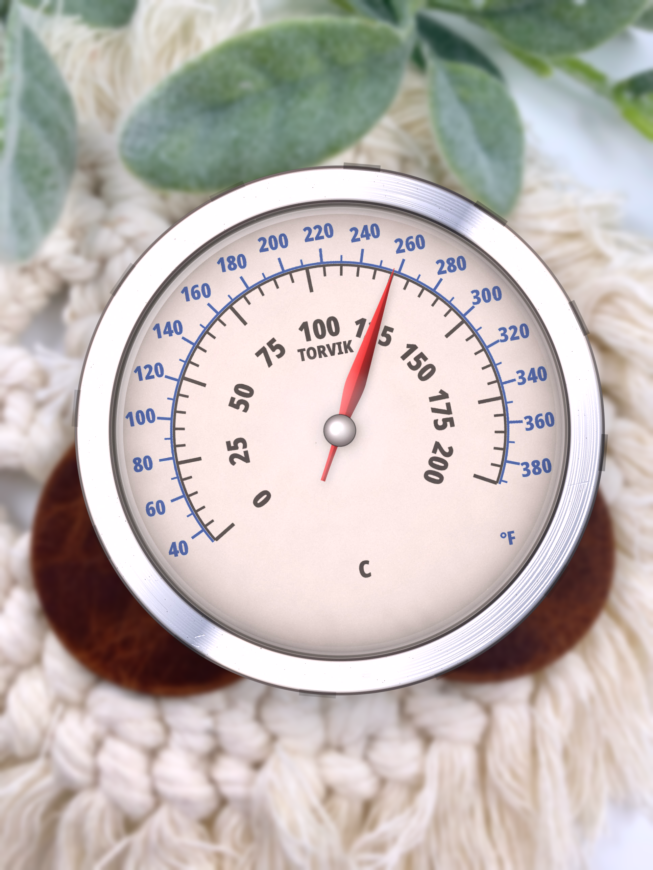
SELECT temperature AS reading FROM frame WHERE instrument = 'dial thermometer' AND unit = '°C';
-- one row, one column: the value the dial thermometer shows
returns 125 °C
